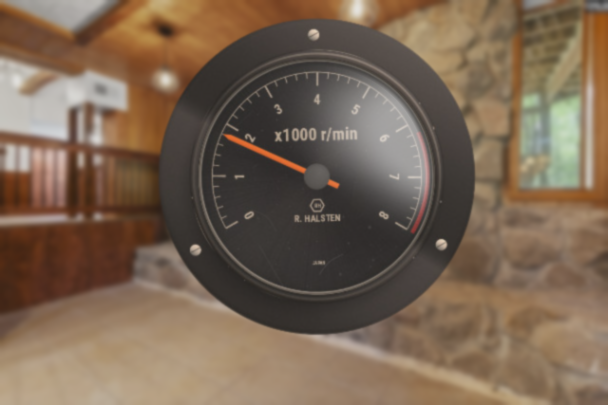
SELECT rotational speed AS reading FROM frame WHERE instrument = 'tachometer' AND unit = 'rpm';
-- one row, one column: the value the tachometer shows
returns 1800 rpm
